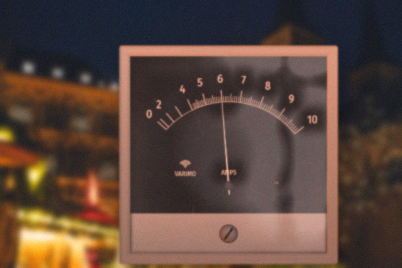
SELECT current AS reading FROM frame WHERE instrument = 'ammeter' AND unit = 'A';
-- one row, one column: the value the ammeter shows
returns 6 A
